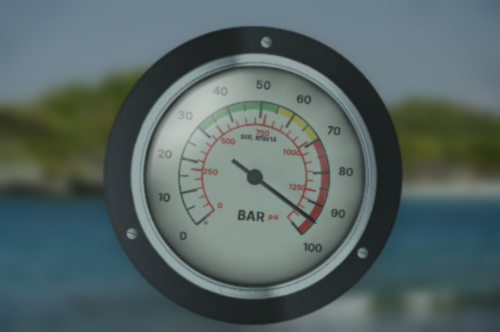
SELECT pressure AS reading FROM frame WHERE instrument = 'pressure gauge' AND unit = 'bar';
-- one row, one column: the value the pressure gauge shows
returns 95 bar
